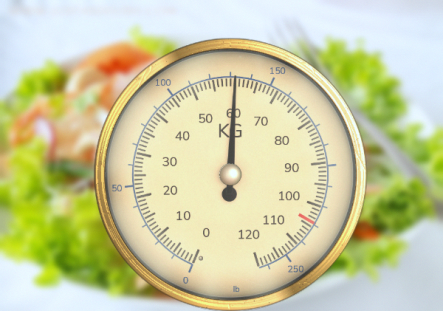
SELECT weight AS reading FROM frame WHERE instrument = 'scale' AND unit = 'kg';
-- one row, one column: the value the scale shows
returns 60 kg
